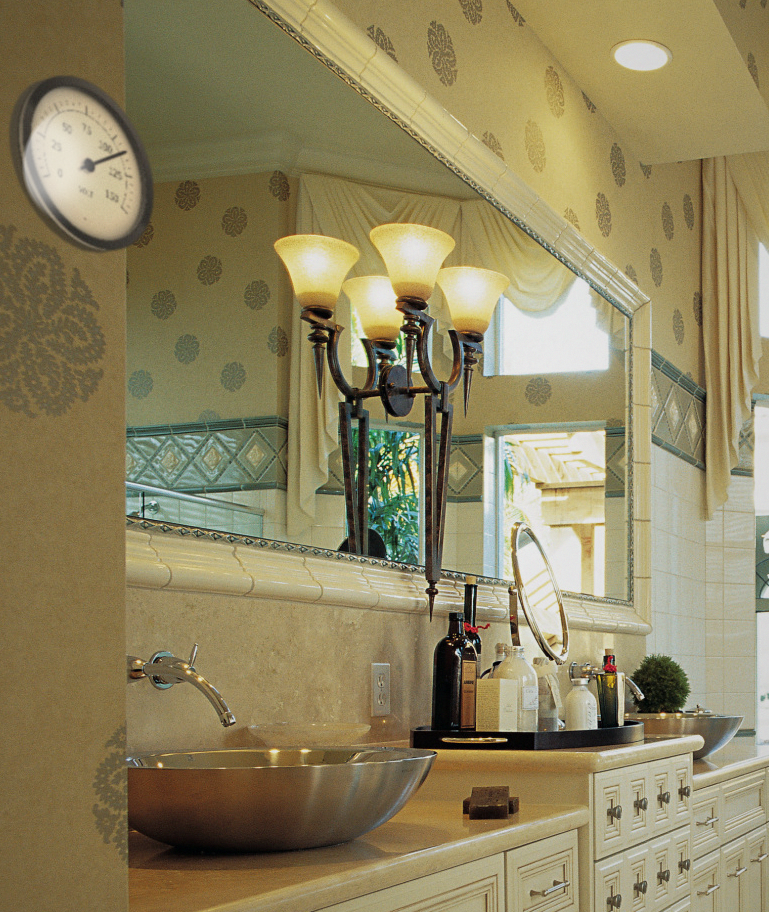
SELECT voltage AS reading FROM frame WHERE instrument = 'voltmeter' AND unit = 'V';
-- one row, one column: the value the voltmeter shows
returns 110 V
